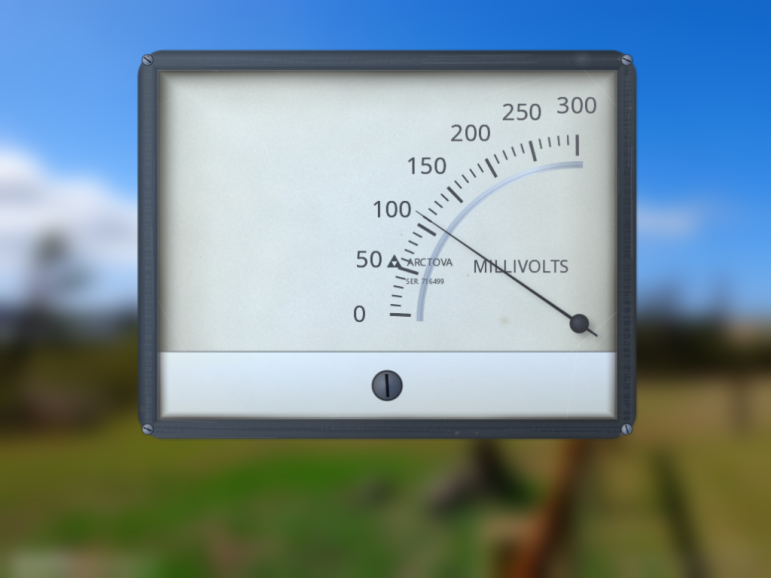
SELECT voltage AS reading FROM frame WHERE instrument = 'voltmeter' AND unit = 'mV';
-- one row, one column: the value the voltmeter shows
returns 110 mV
